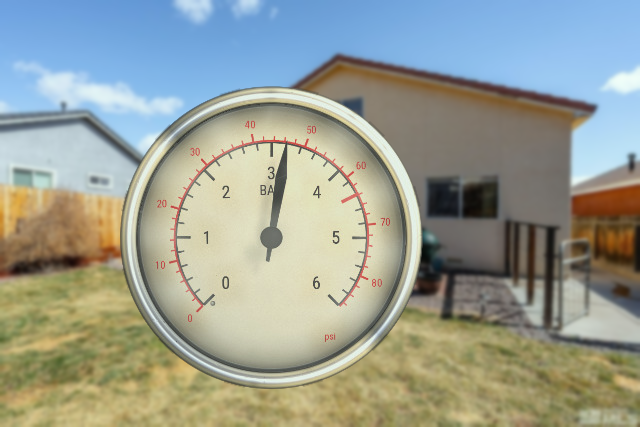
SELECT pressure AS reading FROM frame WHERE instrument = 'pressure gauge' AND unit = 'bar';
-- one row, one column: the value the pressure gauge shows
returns 3.2 bar
